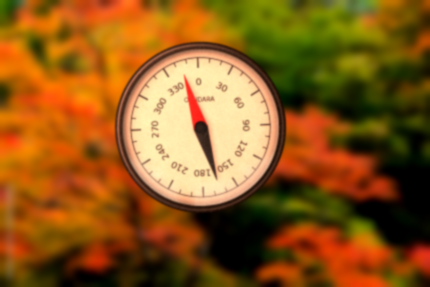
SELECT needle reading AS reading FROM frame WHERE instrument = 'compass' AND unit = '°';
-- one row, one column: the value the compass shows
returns 345 °
